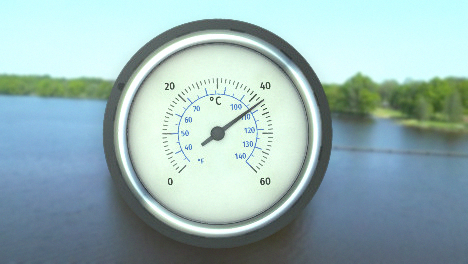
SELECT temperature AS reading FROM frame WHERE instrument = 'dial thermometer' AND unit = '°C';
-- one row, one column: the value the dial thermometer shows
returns 42 °C
